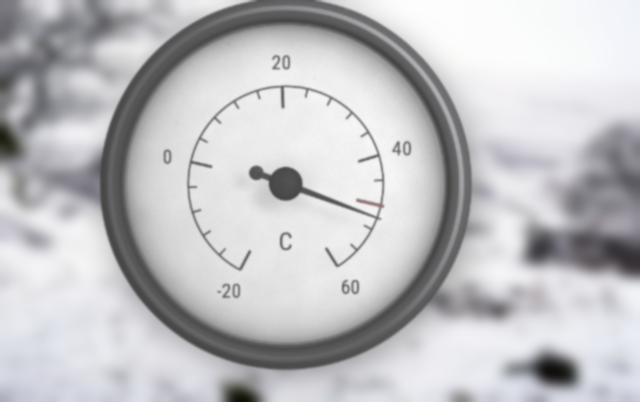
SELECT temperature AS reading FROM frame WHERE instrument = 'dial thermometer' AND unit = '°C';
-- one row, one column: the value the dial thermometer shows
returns 50 °C
